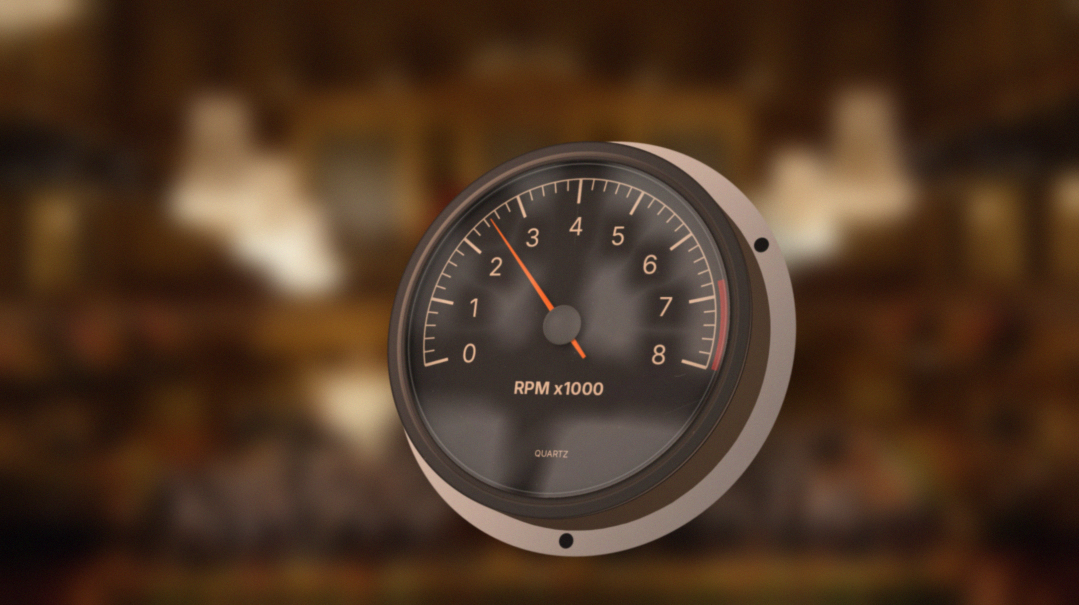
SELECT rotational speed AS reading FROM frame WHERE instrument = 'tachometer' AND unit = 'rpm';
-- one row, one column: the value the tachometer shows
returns 2500 rpm
